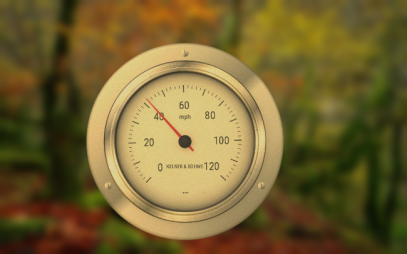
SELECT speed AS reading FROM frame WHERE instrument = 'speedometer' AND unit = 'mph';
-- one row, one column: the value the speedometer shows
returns 42 mph
